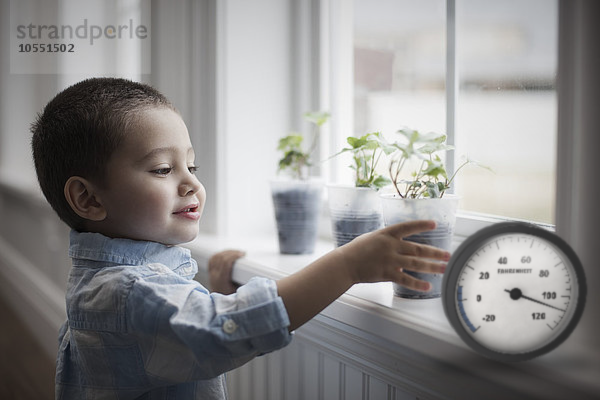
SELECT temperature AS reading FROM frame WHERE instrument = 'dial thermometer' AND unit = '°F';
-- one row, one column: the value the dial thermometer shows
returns 108 °F
